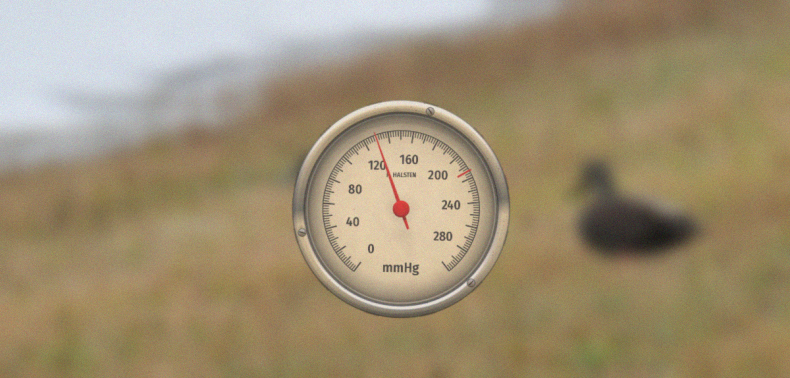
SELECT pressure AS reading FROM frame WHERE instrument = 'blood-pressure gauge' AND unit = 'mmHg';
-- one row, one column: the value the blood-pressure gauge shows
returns 130 mmHg
